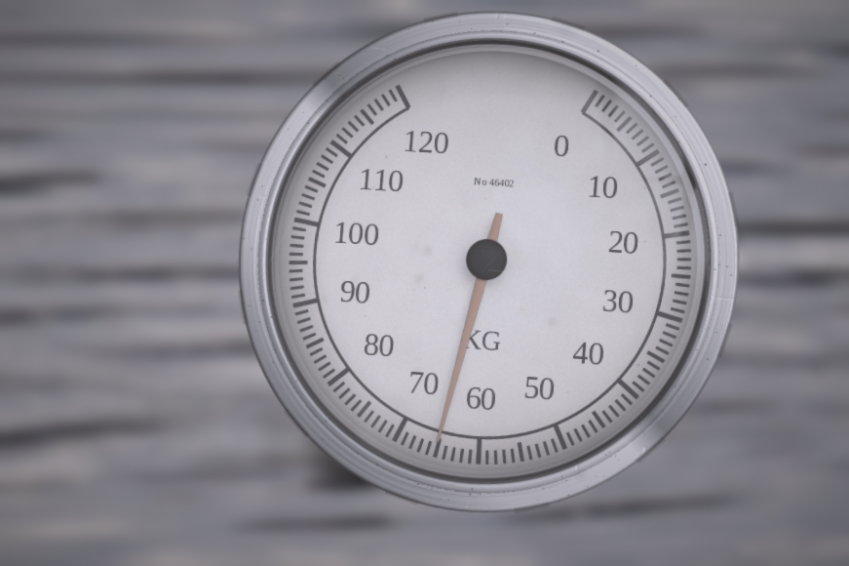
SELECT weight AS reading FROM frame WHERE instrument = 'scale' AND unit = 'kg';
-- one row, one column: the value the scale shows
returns 65 kg
